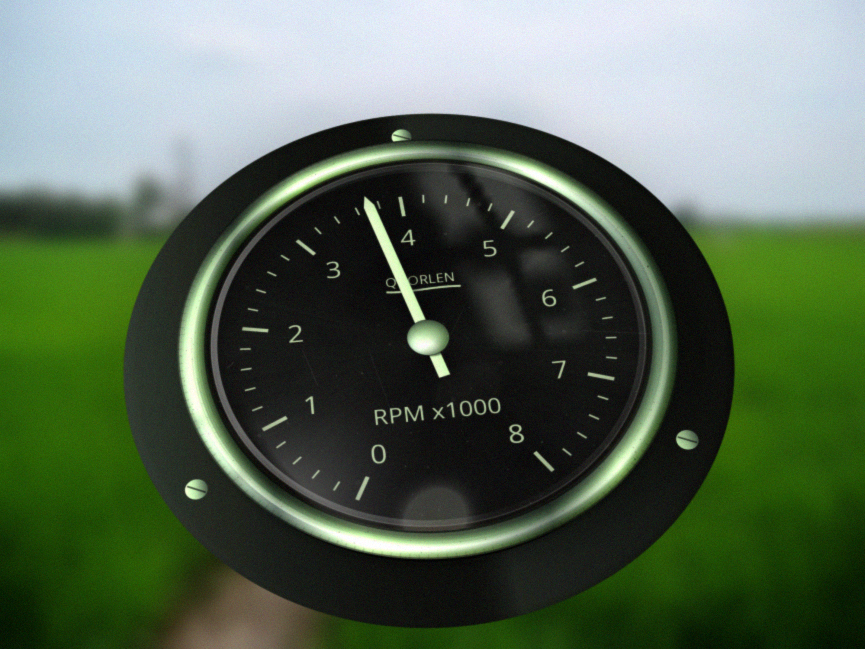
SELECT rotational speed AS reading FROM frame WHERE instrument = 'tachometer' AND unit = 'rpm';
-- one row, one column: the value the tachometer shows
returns 3700 rpm
